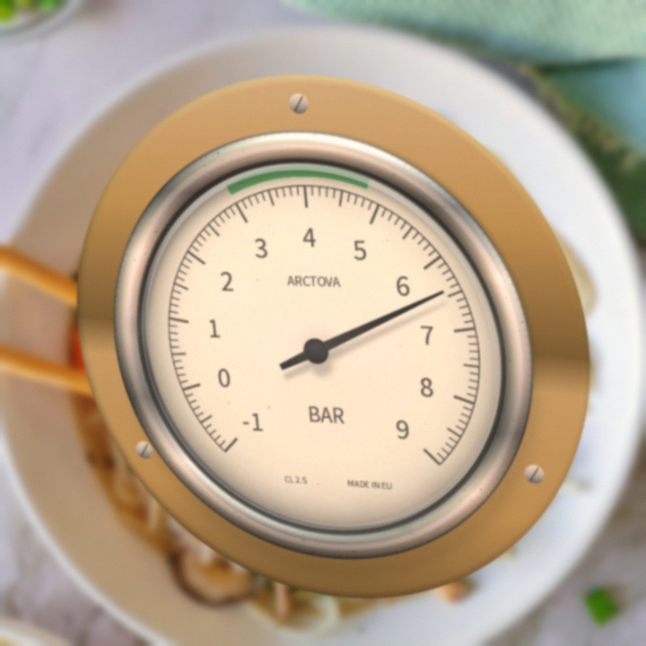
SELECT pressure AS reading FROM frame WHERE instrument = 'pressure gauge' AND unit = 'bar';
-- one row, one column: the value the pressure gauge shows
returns 6.4 bar
